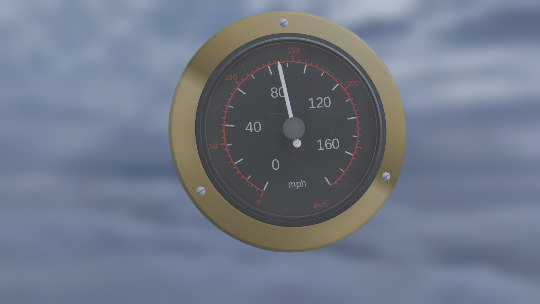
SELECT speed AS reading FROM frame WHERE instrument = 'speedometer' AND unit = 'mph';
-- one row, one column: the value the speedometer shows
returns 85 mph
